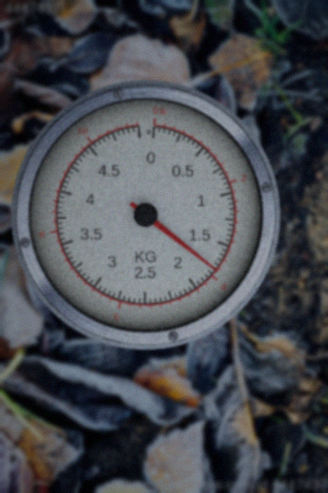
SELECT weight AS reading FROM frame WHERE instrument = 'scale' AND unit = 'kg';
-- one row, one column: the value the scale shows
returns 1.75 kg
